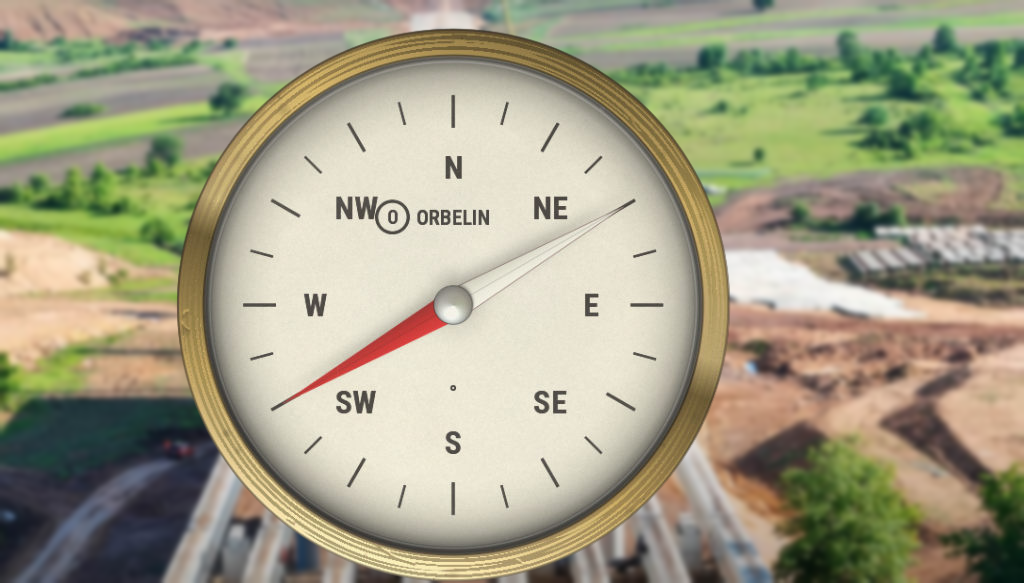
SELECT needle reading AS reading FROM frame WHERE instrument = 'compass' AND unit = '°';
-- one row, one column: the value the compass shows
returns 240 °
